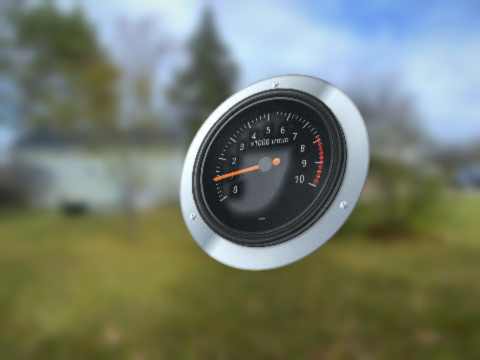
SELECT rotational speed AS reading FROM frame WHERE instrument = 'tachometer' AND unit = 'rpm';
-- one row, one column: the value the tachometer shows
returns 1000 rpm
